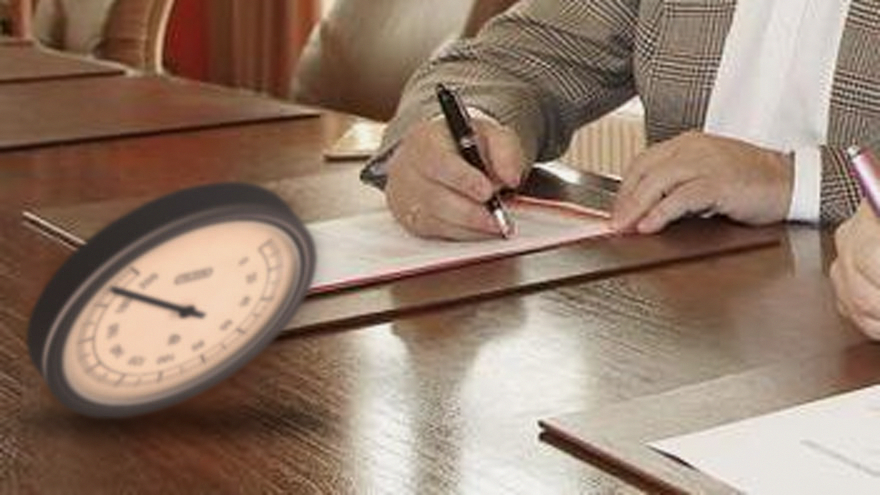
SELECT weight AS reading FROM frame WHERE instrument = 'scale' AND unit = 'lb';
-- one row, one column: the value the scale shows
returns 190 lb
